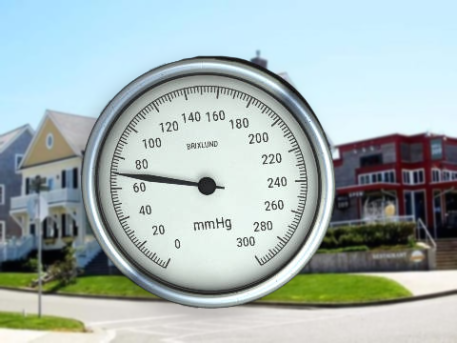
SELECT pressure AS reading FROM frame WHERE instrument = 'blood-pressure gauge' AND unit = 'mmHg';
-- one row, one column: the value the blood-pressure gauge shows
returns 70 mmHg
